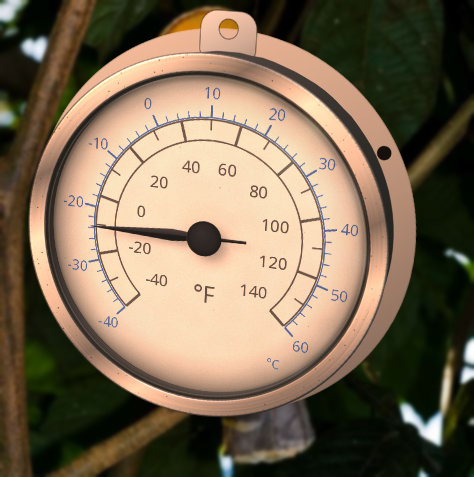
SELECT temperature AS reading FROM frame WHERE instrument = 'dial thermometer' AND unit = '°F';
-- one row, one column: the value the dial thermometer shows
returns -10 °F
